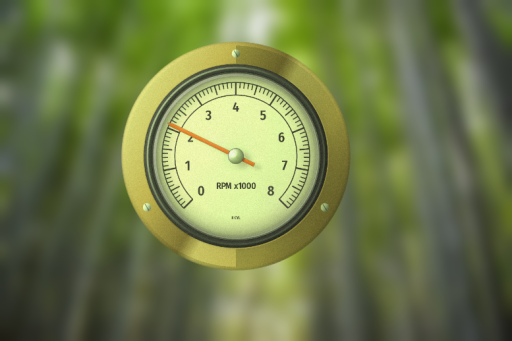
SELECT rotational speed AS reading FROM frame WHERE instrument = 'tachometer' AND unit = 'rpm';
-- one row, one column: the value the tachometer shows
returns 2100 rpm
